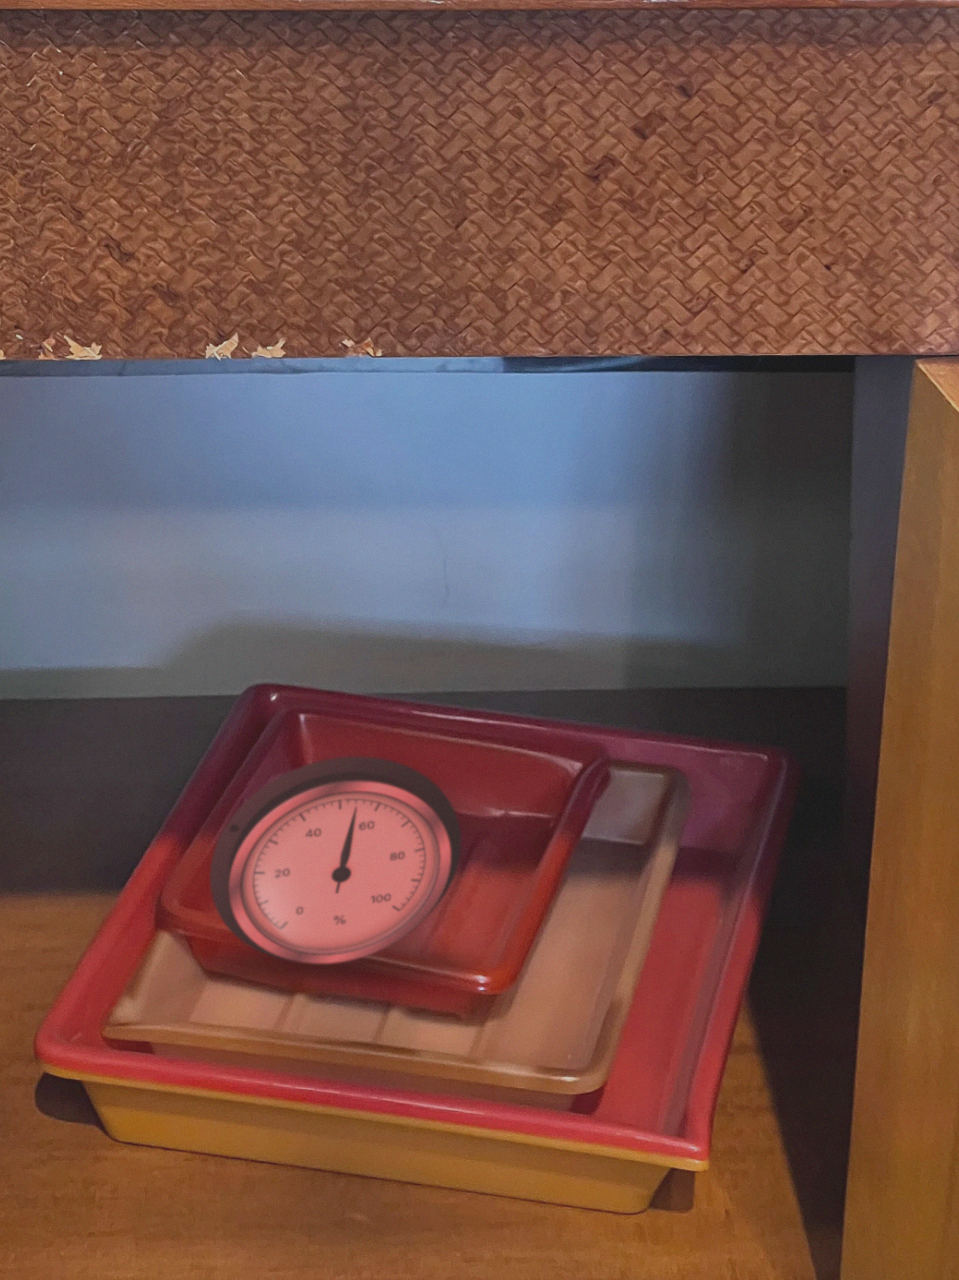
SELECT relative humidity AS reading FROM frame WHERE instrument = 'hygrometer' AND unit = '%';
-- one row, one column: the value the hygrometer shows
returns 54 %
